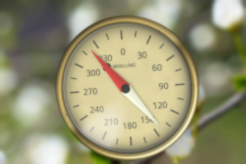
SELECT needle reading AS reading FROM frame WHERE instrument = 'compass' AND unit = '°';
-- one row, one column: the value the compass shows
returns 322.5 °
